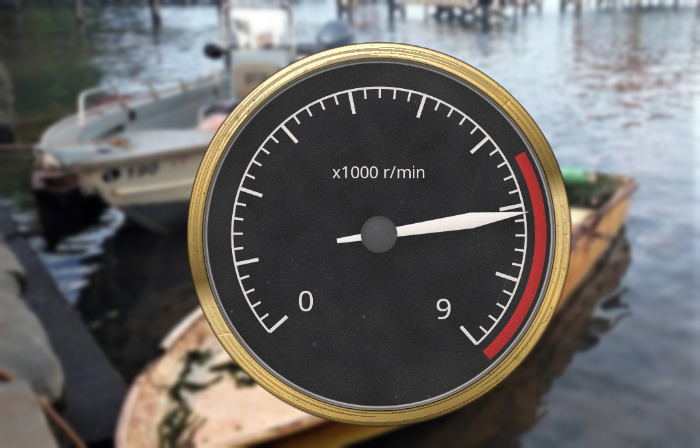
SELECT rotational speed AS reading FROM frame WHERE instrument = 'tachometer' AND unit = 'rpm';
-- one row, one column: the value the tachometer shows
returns 7100 rpm
